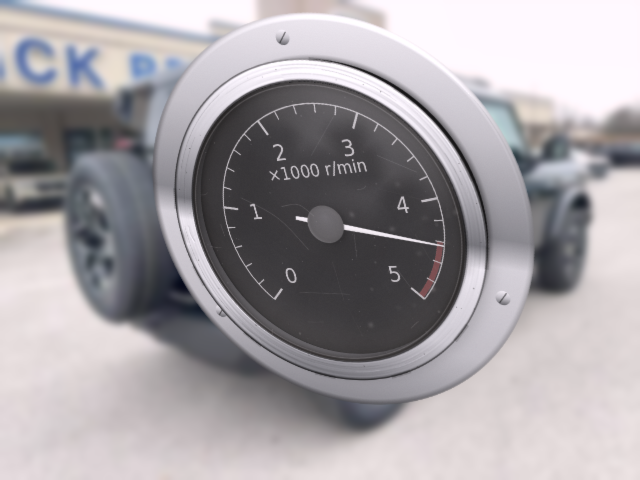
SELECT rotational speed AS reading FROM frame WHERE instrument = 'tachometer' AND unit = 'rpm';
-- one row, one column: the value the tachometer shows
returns 4400 rpm
